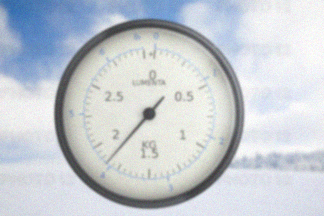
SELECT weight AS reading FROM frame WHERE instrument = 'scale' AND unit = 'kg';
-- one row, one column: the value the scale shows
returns 1.85 kg
